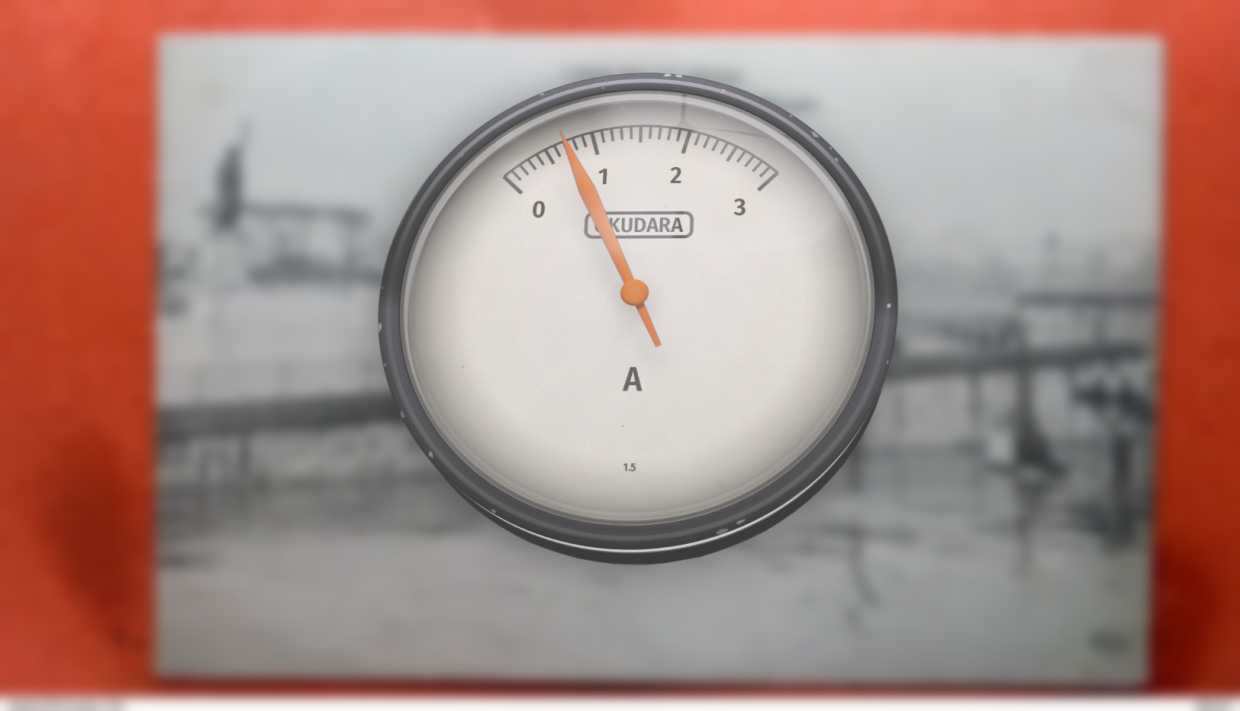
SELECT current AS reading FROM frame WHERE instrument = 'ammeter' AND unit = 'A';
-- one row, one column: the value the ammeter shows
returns 0.7 A
